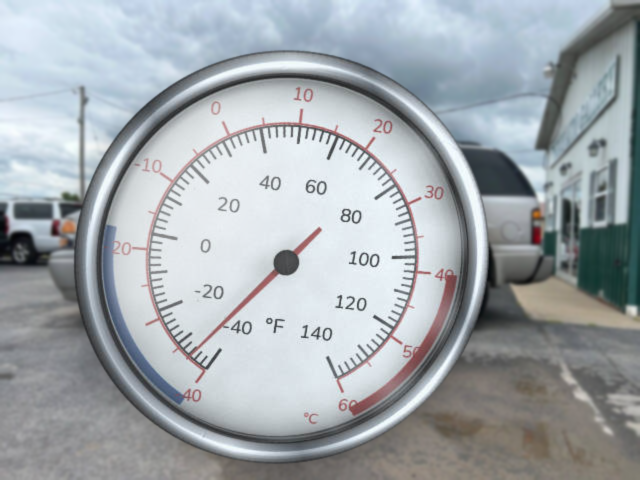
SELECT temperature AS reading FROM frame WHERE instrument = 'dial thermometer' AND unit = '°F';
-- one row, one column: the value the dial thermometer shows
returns -34 °F
